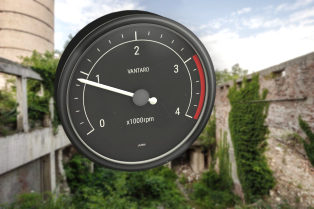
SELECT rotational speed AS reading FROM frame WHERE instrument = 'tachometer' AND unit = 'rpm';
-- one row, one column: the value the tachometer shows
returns 900 rpm
